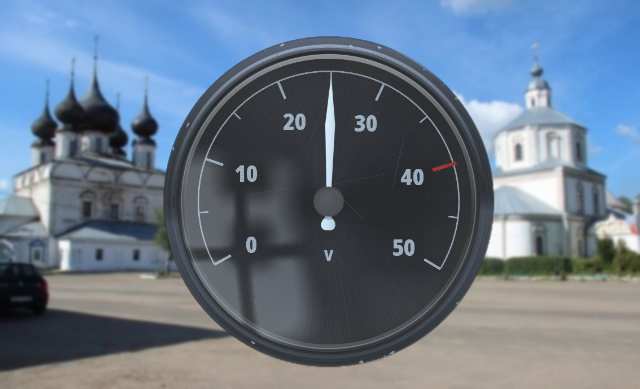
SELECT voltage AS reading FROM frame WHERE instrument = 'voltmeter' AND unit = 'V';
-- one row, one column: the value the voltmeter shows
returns 25 V
